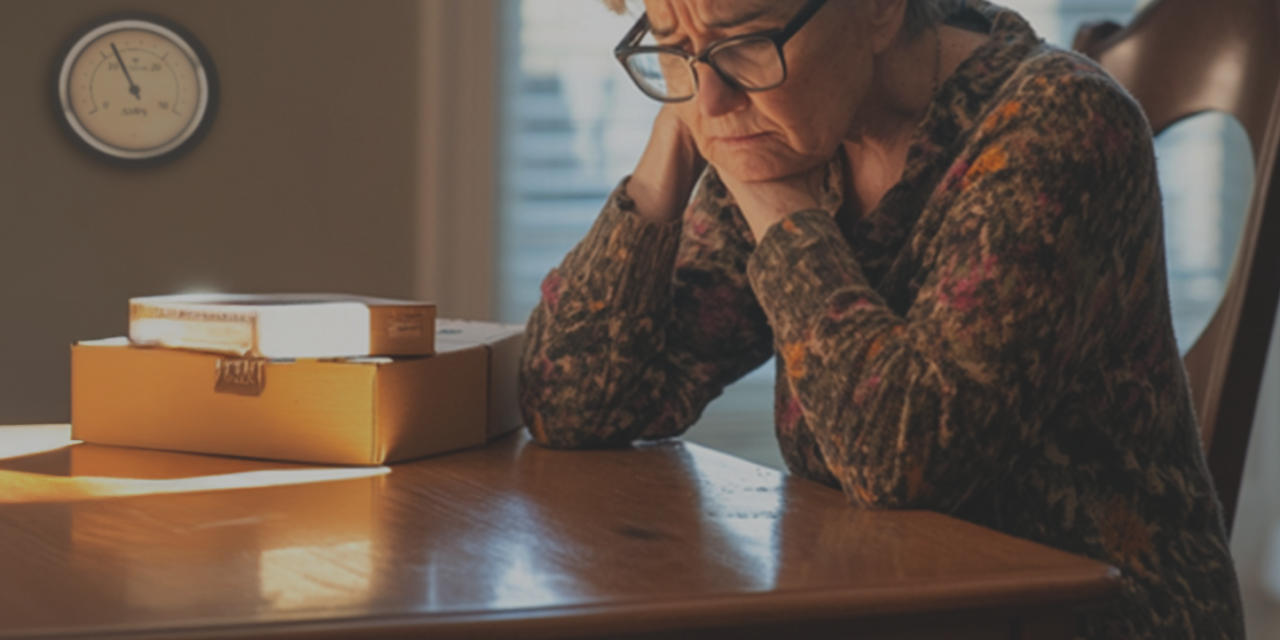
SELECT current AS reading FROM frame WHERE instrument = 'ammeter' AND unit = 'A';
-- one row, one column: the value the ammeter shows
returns 12 A
